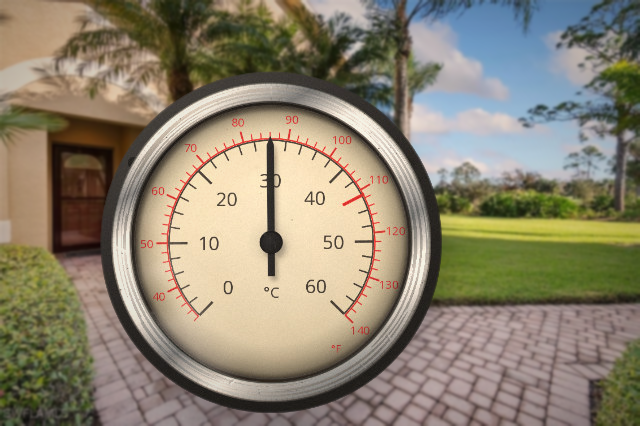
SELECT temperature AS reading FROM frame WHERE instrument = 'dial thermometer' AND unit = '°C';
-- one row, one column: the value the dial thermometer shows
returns 30 °C
